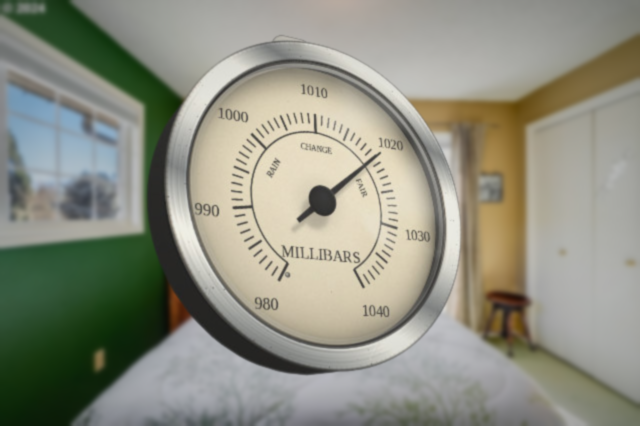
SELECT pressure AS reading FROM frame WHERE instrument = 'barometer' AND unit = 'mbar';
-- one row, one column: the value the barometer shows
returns 1020 mbar
